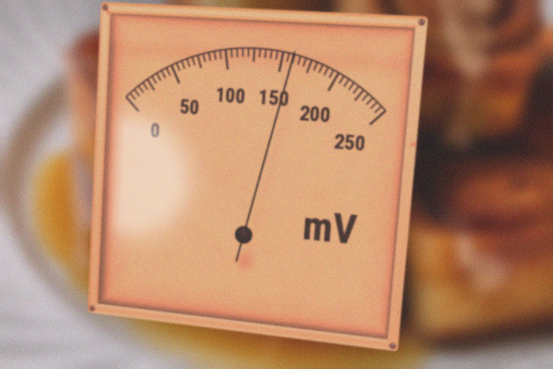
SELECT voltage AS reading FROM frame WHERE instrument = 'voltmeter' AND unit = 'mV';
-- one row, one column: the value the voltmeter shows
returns 160 mV
